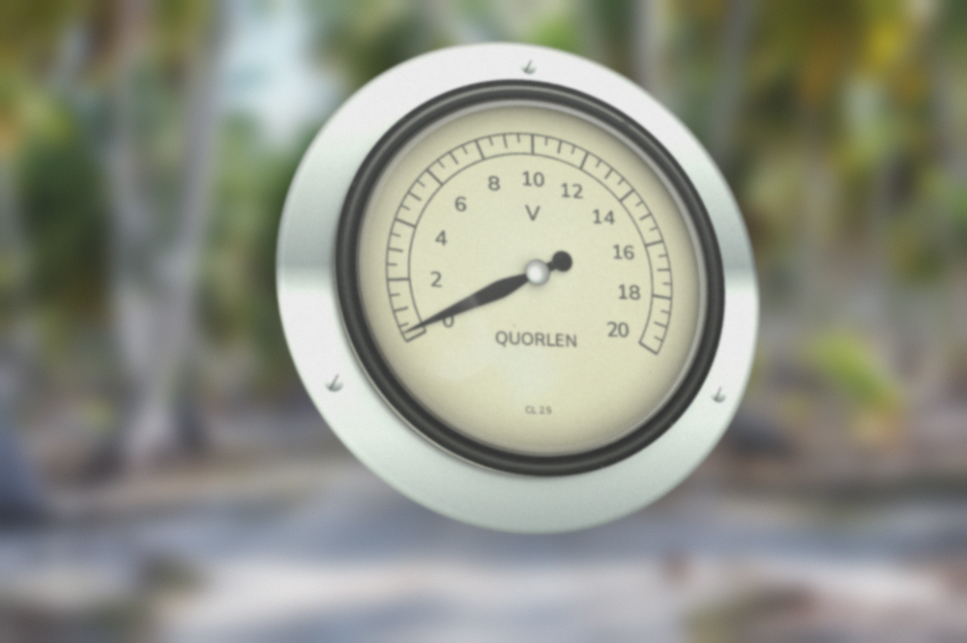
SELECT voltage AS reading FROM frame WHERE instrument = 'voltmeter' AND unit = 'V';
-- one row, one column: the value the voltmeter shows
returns 0.25 V
